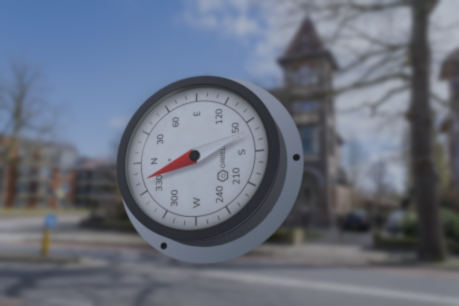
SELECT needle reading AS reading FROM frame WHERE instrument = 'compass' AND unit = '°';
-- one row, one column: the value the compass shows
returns 340 °
